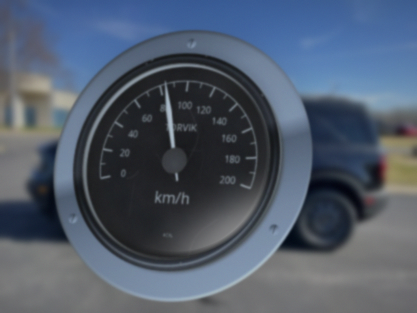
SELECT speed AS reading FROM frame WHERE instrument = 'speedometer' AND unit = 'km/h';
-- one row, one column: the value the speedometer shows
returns 85 km/h
